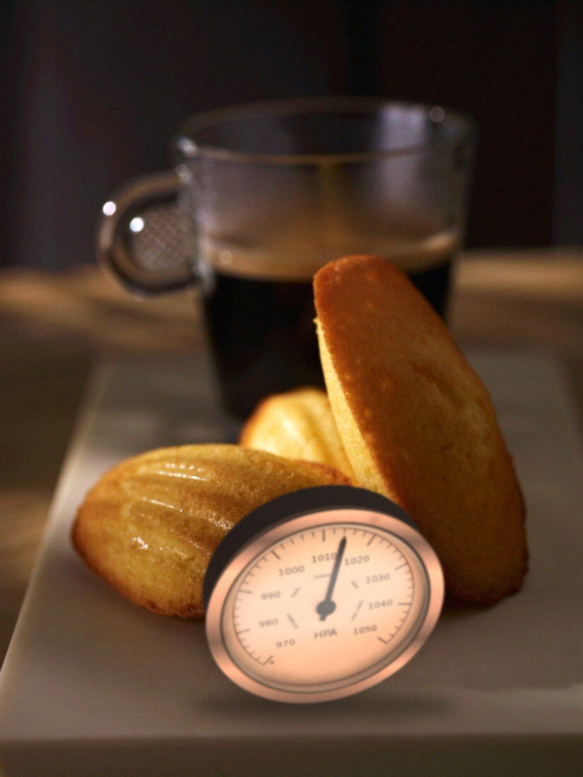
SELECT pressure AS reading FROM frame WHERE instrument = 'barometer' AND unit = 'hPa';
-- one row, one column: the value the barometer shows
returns 1014 hPa
